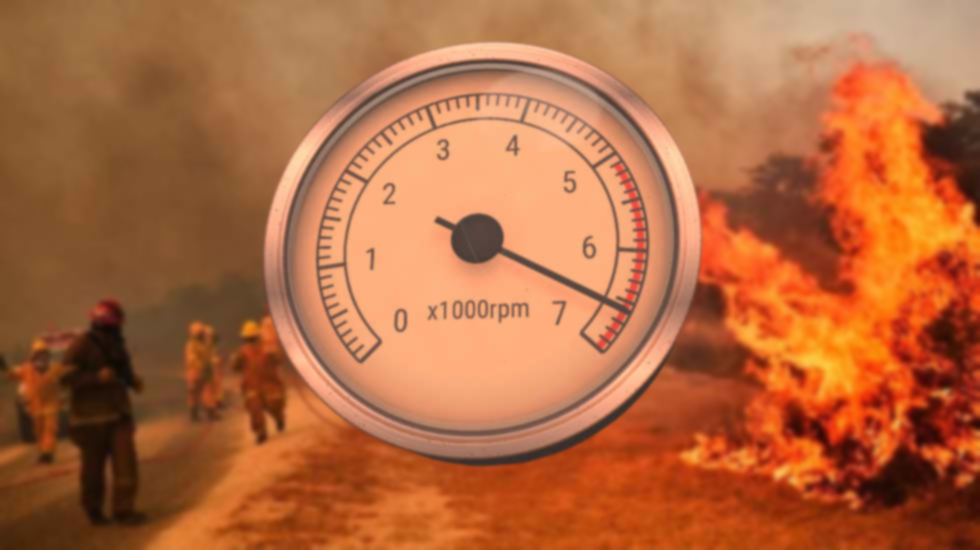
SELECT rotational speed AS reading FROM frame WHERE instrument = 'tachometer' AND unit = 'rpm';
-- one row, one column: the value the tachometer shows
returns 6600 rpm
